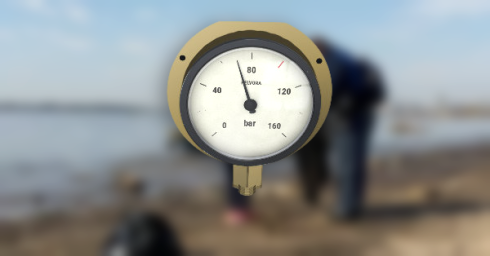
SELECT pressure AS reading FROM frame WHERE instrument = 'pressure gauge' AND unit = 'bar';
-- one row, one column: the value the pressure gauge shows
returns 70 bar
